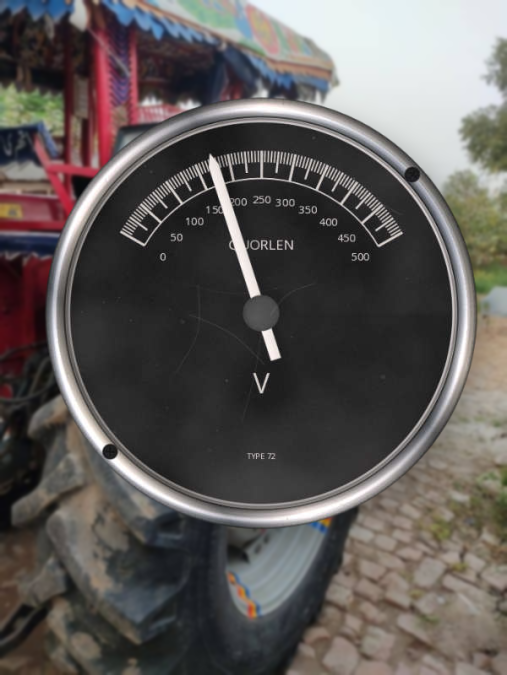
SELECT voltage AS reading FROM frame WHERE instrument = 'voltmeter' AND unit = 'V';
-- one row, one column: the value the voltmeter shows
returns 175 V
